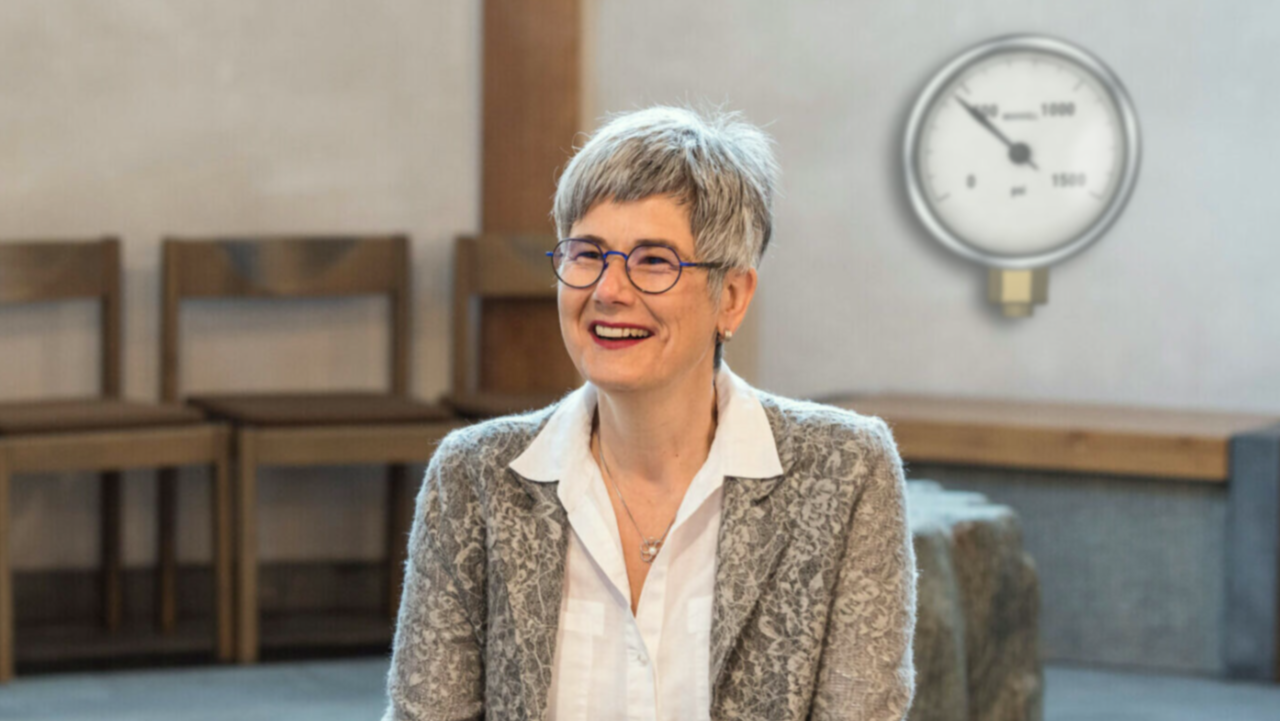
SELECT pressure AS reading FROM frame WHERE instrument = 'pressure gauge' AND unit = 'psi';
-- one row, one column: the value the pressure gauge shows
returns 450 psi
